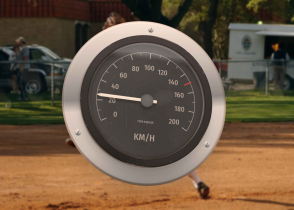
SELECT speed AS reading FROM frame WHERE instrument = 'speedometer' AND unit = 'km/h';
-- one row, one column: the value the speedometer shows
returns 25 km/h
